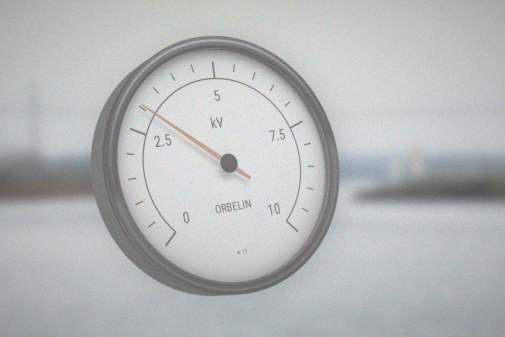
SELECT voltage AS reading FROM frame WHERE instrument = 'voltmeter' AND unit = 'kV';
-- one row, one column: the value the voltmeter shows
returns 3 kV
